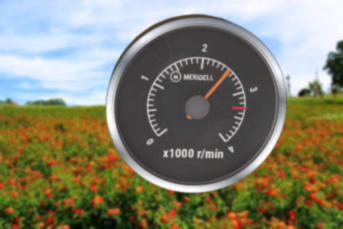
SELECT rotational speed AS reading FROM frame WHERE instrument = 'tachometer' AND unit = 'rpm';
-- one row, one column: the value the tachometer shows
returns 2500 rpm
